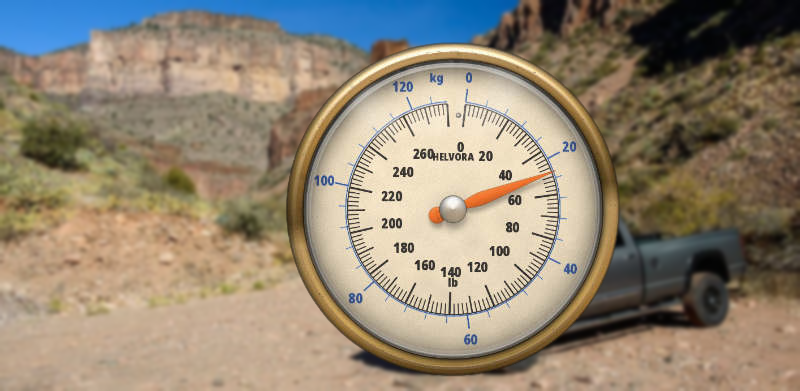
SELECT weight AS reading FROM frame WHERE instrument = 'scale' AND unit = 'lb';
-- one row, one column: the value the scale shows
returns 50 lb
